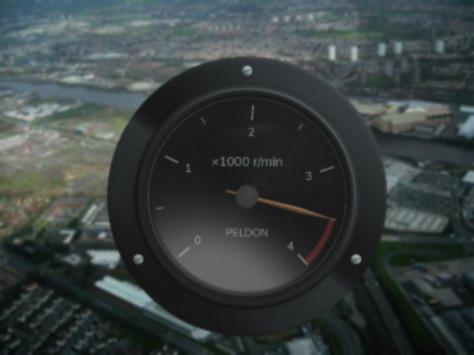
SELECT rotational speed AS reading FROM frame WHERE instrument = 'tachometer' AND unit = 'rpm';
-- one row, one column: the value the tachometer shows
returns 3500 rpm
